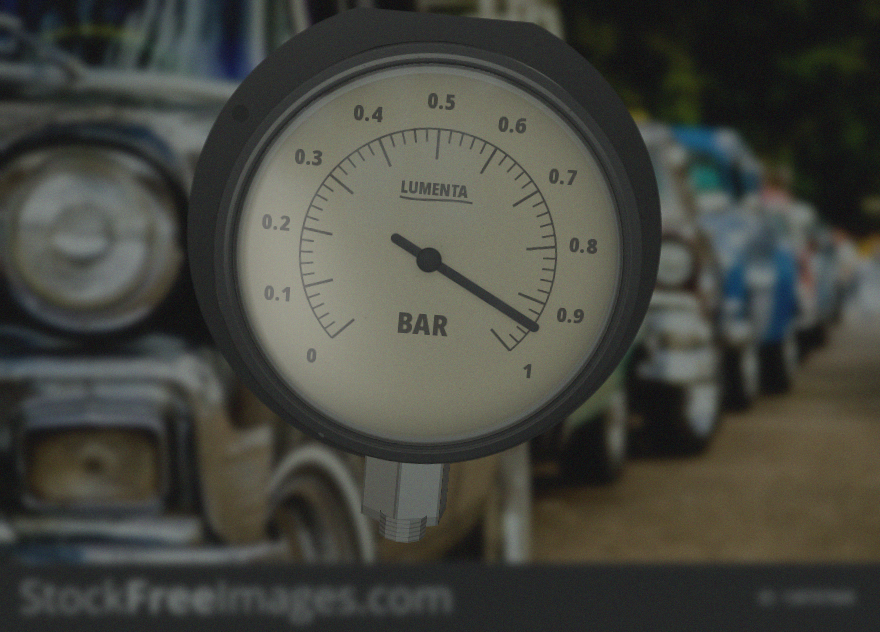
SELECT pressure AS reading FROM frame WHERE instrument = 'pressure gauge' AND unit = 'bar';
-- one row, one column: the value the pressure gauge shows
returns 0.94 bar
